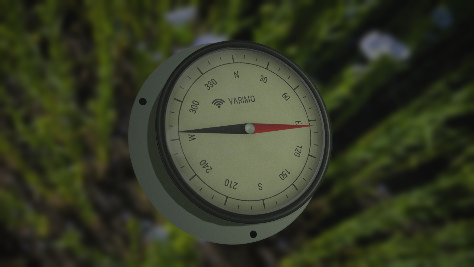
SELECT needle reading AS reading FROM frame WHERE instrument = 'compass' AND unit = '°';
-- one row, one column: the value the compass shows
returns 95 °
